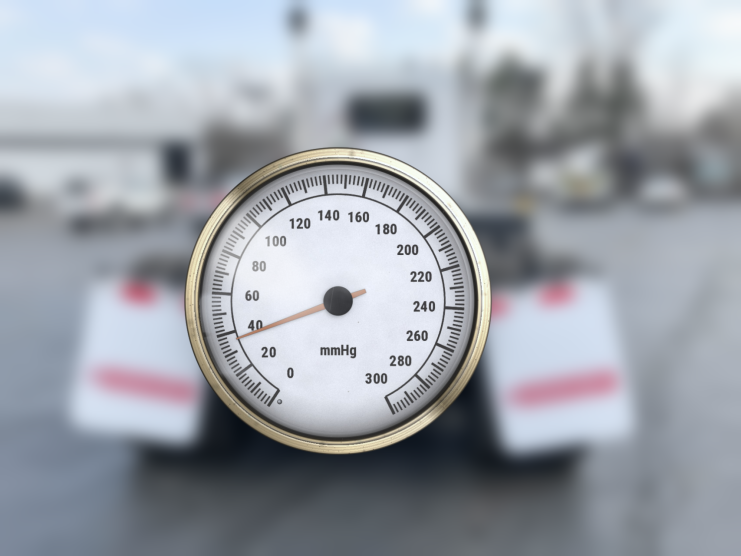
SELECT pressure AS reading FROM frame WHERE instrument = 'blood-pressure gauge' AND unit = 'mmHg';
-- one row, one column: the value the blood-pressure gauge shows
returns 36 mmHg
